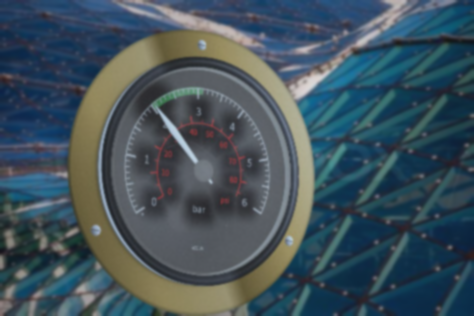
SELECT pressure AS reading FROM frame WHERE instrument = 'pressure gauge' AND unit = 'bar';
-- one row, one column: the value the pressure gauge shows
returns 2 bar
